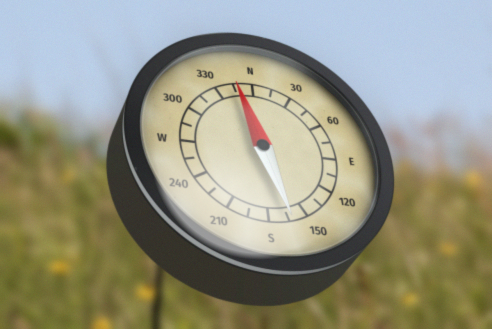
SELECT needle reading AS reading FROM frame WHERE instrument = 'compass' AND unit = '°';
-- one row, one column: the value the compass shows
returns 345 °
